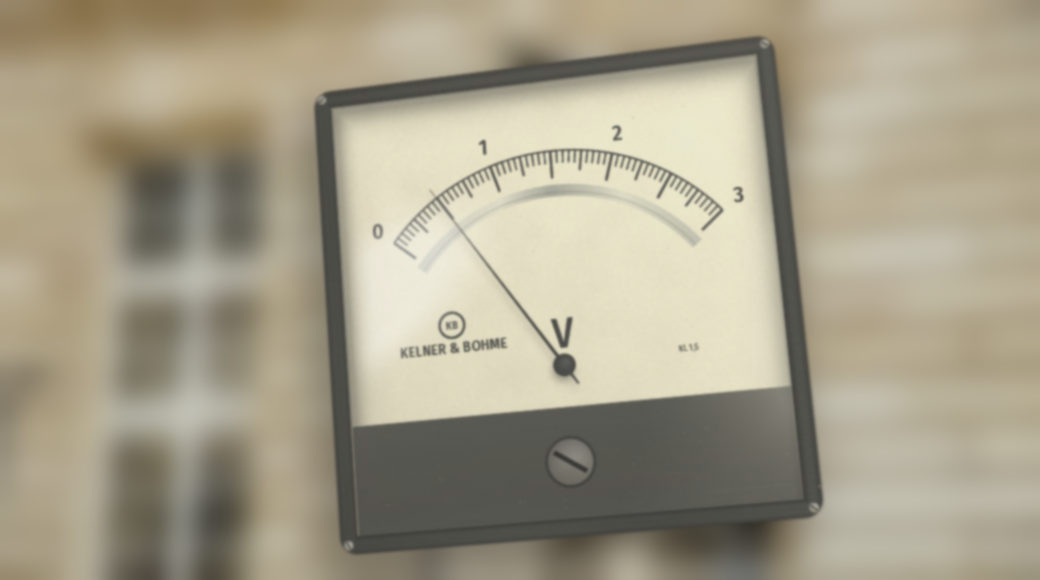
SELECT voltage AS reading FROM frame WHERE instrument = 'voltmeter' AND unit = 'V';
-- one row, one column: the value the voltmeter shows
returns 0.5 V
